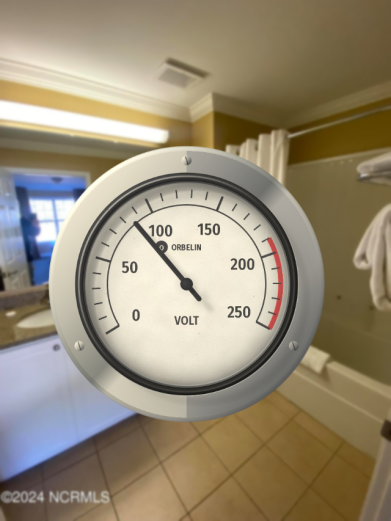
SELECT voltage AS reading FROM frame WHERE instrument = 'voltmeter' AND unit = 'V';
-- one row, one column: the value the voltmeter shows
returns 85 V
